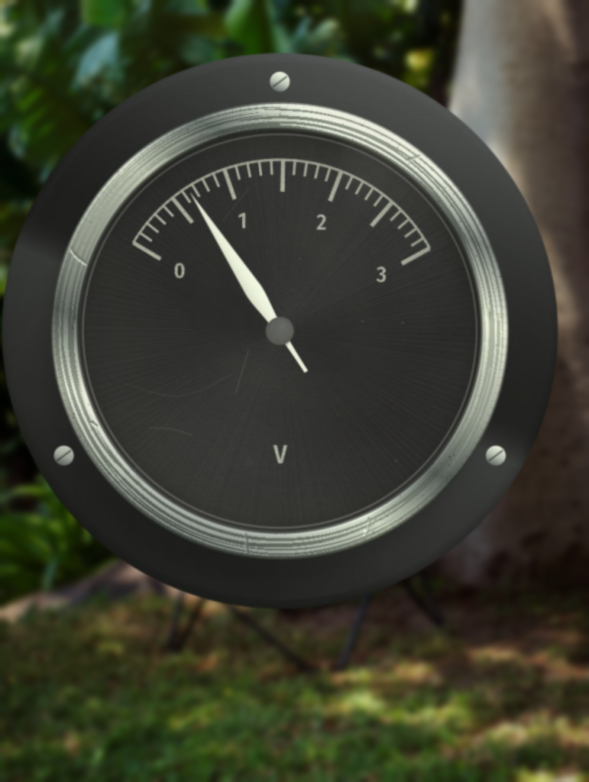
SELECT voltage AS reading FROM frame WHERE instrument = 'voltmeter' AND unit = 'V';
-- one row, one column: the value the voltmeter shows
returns 0.65 V
